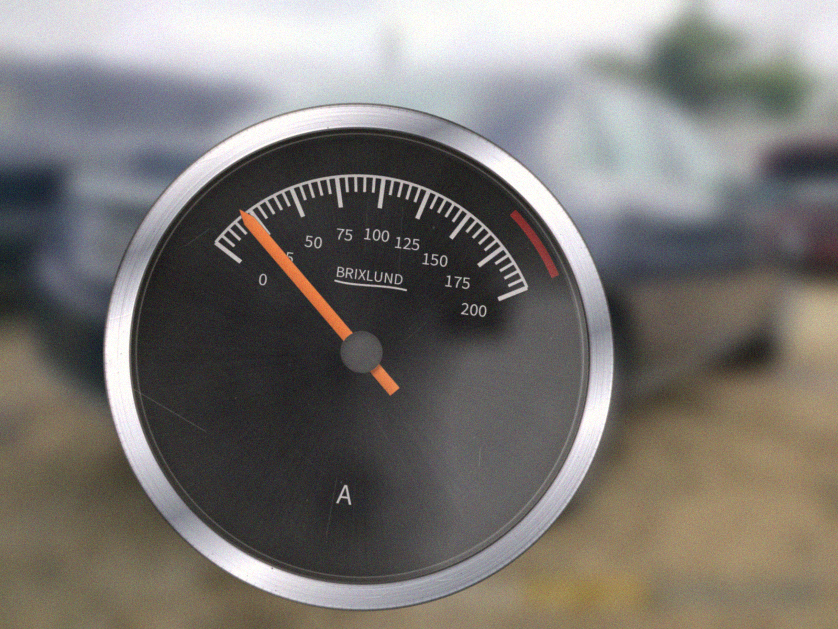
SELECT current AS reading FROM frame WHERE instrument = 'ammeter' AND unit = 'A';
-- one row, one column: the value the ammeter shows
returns 20 A
